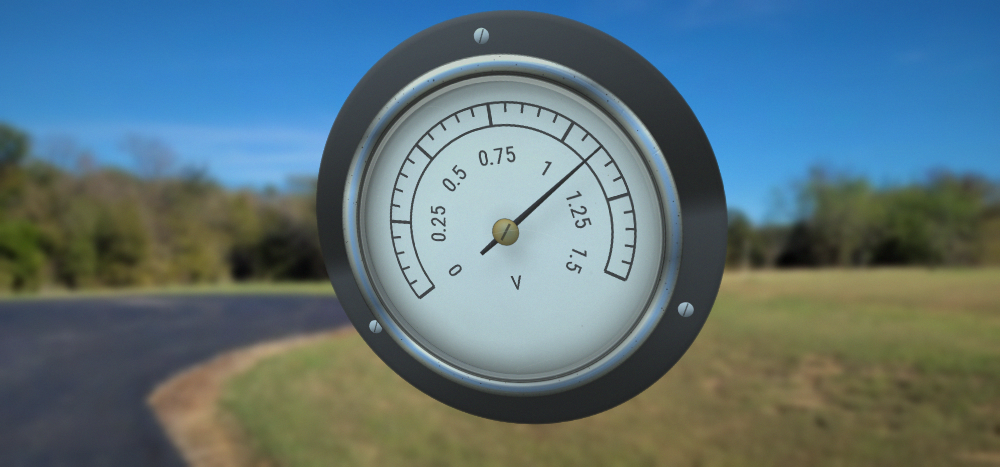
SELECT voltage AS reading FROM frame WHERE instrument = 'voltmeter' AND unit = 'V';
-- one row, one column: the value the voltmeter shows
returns 1.1 V
